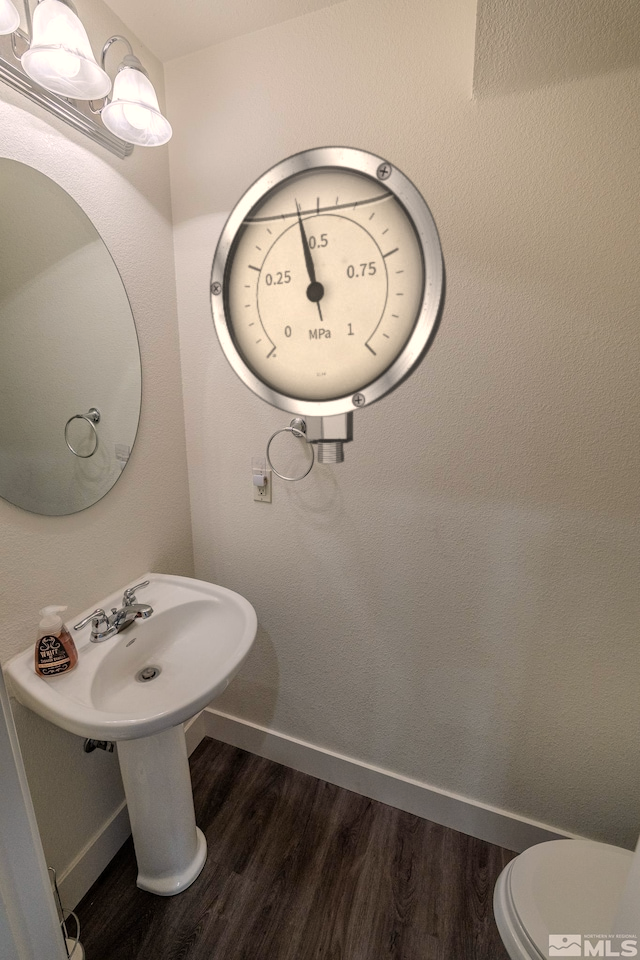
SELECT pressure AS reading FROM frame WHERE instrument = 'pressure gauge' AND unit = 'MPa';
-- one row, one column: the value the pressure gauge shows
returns 0.45 MPa
